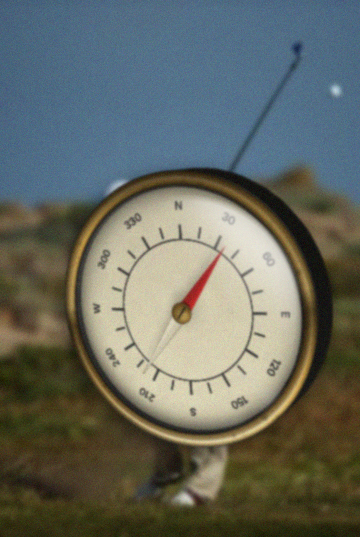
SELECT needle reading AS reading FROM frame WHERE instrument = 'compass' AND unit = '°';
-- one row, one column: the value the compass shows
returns 37.5 °
